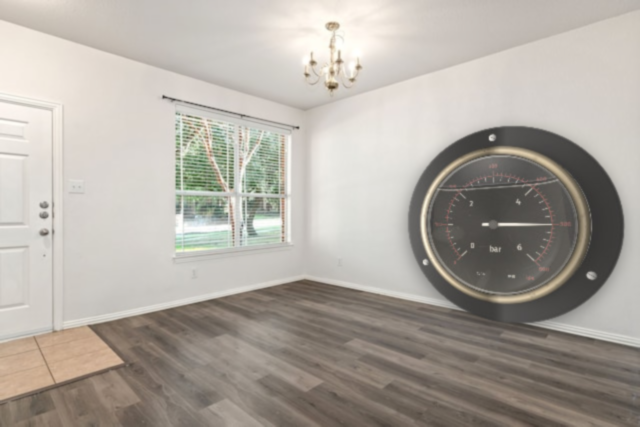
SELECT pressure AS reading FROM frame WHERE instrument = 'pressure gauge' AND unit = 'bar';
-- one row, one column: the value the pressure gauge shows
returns 5 bar
